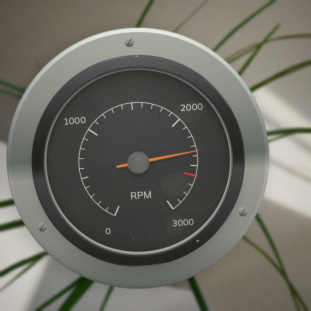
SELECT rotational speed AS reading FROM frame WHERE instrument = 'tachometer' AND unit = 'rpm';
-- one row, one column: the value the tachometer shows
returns 2350 rpm
